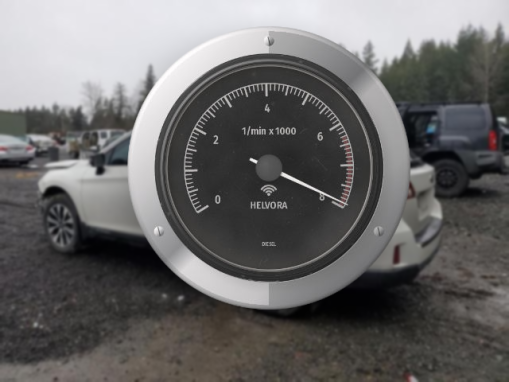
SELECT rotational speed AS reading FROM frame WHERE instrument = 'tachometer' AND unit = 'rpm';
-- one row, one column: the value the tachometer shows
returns 7900 rpm
